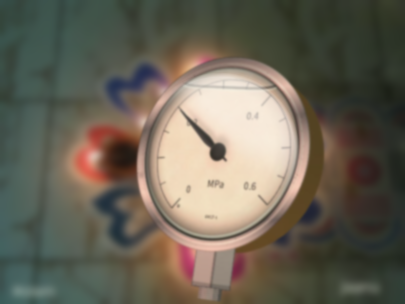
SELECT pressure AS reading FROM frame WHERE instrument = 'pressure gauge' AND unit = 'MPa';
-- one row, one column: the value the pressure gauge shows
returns 0.2 MPa
